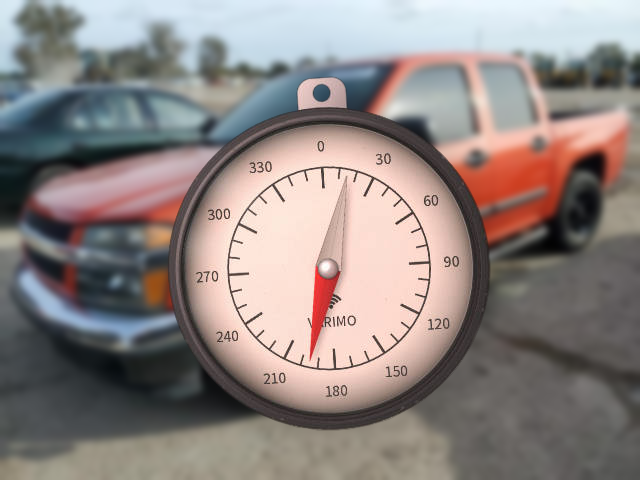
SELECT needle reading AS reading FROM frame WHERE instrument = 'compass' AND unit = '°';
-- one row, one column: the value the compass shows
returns 195 °
